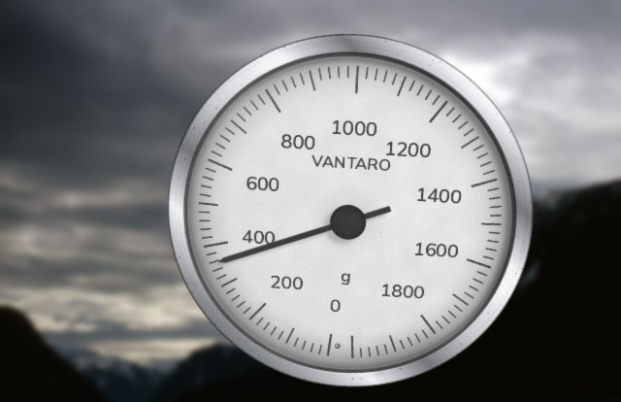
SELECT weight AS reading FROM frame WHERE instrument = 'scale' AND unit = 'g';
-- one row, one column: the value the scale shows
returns 360 g
